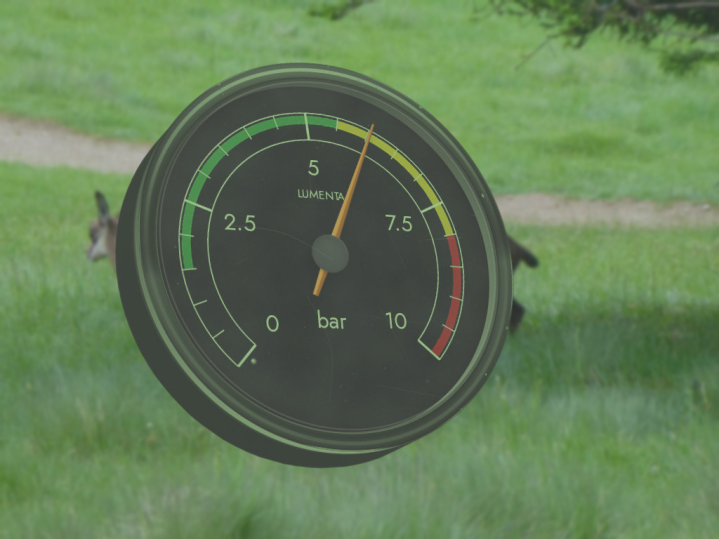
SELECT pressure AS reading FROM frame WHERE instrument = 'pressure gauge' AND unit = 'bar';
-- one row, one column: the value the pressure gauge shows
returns 6 bar
